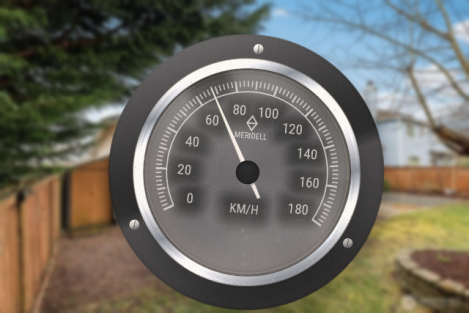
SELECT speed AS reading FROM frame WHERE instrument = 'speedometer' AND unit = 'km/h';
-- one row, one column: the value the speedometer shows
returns 68 km/h
